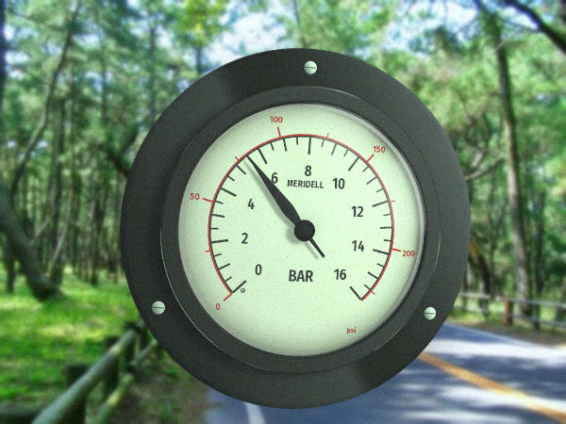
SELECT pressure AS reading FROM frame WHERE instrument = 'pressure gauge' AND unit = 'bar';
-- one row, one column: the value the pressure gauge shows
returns 5.5 bar
